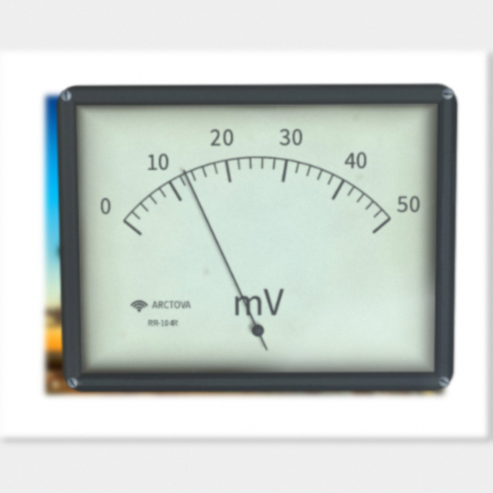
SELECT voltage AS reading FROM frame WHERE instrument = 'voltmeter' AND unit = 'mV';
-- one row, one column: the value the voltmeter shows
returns 13 mV
